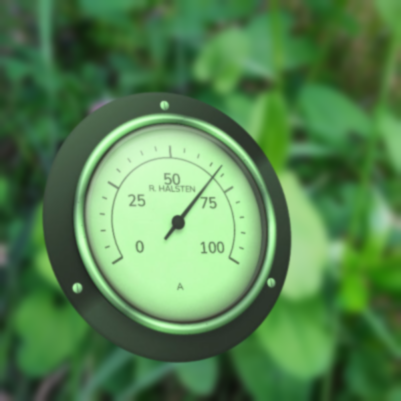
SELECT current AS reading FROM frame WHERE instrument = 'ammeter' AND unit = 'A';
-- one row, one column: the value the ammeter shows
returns 67.5 A
